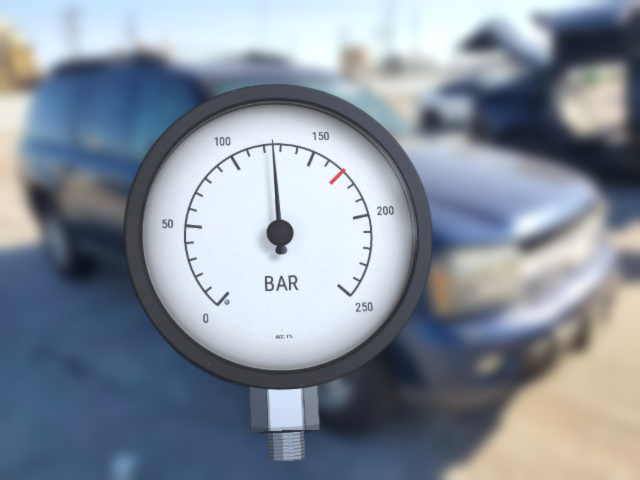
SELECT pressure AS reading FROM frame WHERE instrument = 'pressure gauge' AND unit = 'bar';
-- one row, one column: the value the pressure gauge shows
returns 125 bar
